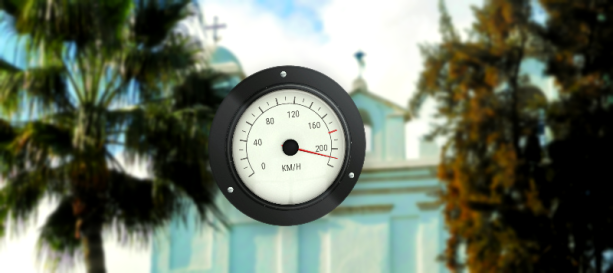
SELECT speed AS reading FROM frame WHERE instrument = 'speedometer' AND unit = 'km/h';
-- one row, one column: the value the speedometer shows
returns 210 km/h
